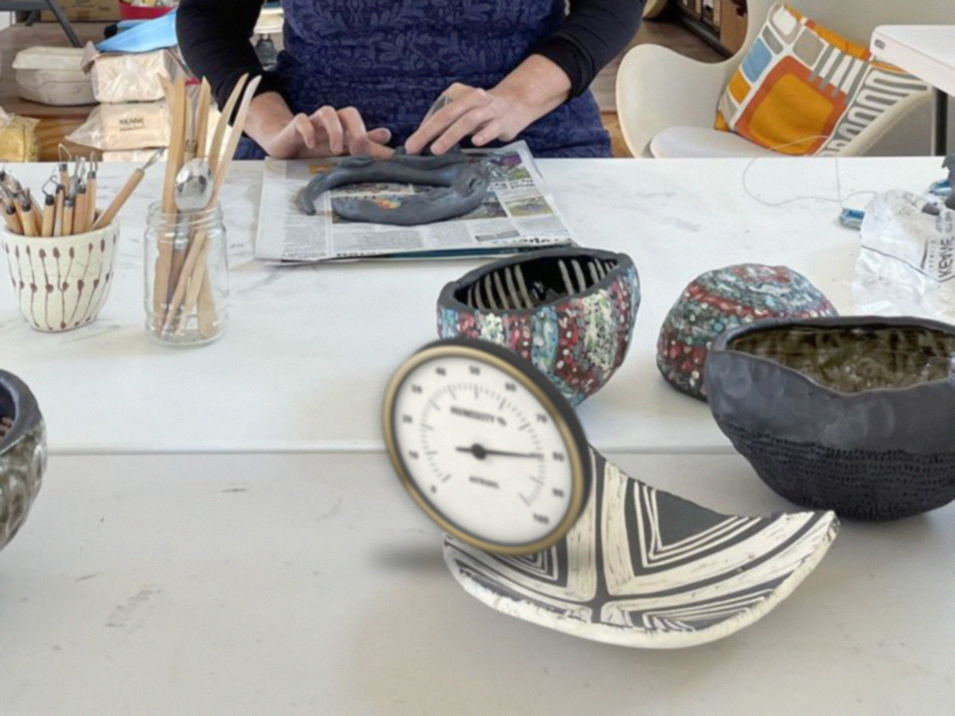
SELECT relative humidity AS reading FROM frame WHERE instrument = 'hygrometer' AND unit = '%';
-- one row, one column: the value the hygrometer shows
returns 80 %
